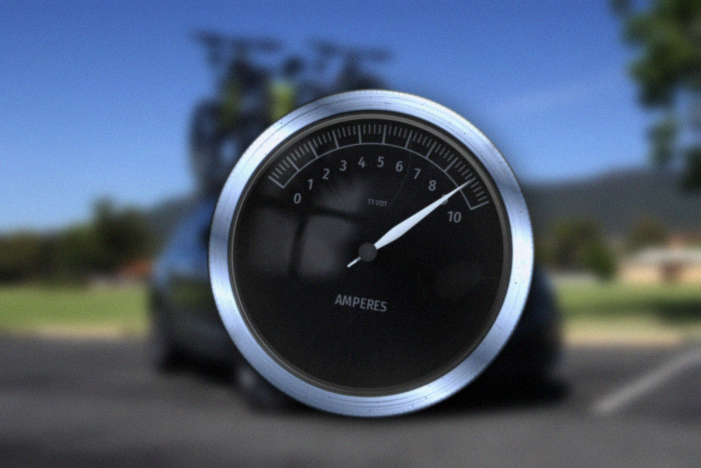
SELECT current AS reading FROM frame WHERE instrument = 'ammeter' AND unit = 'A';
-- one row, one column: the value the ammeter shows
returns 9 A
